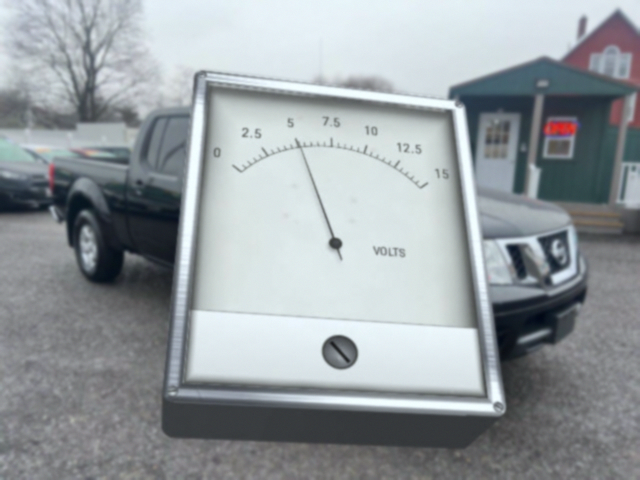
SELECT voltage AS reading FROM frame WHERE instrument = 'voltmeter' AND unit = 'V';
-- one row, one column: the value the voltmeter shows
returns 5 V
